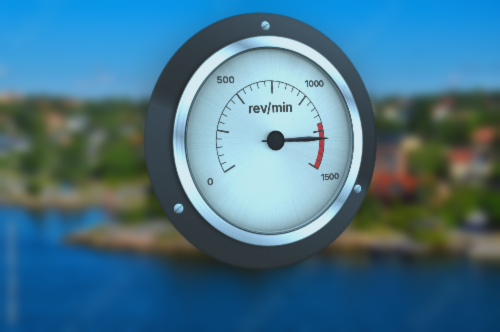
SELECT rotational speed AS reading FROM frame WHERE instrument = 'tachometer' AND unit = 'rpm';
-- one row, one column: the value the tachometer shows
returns 1300 rpm
